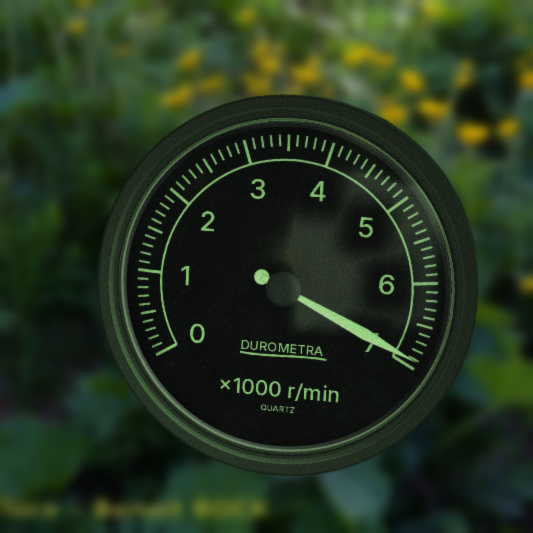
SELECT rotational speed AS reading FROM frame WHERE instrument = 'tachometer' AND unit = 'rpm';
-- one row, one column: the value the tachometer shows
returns 6900 rpm
